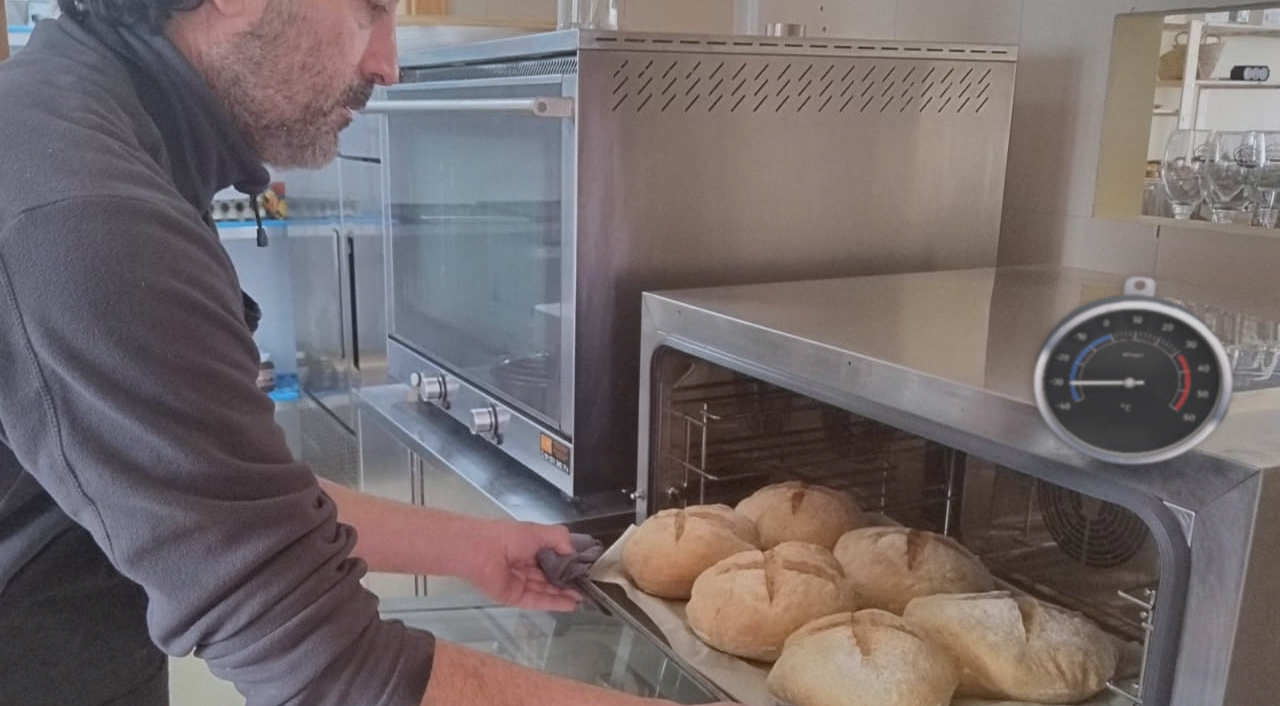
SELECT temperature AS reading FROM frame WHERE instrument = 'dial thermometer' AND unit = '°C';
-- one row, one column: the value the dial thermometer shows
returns -30 °C
